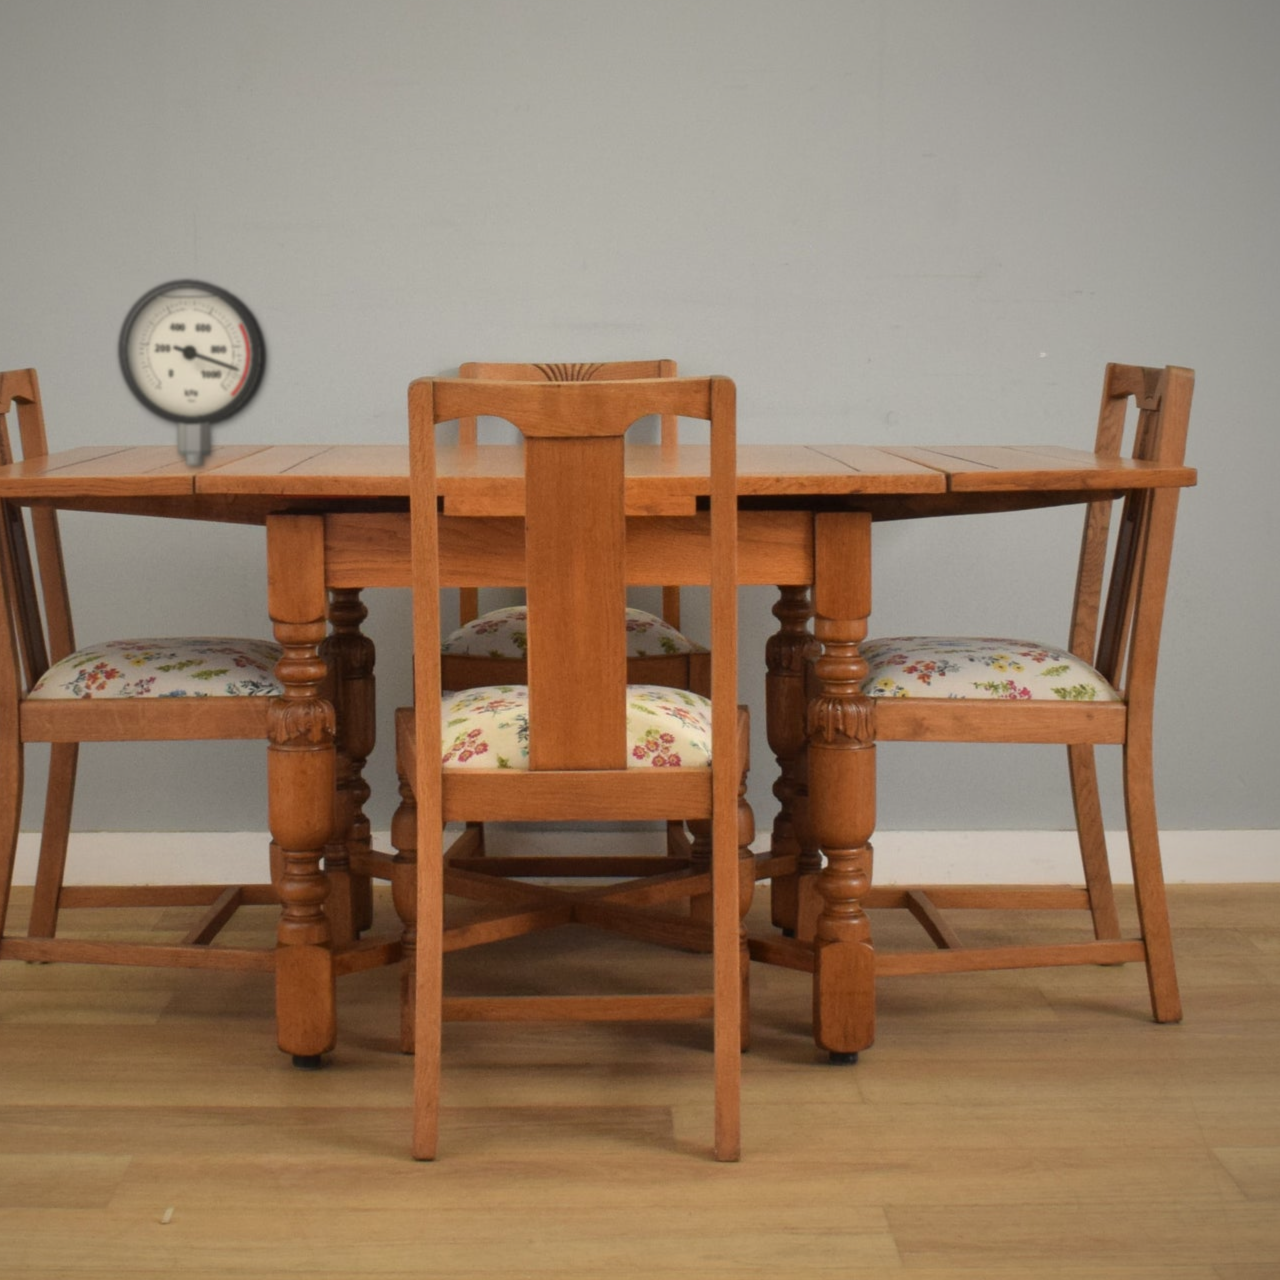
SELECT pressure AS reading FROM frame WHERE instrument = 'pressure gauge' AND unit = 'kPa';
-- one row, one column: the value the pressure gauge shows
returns 900 kPa
